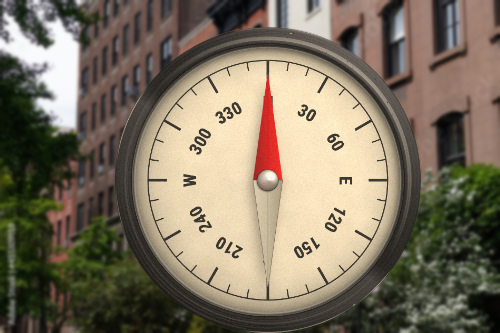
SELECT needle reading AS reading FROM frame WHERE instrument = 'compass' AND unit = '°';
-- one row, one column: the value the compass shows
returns 0 °
